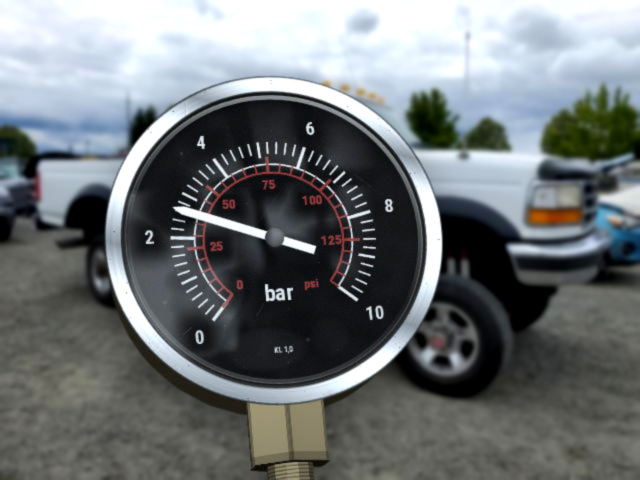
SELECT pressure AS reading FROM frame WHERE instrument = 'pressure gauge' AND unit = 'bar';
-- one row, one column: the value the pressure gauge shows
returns 2.6 bar
